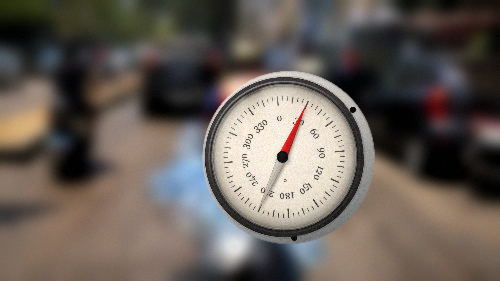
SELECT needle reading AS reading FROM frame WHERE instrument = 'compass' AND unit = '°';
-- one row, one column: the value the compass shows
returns 30 °
